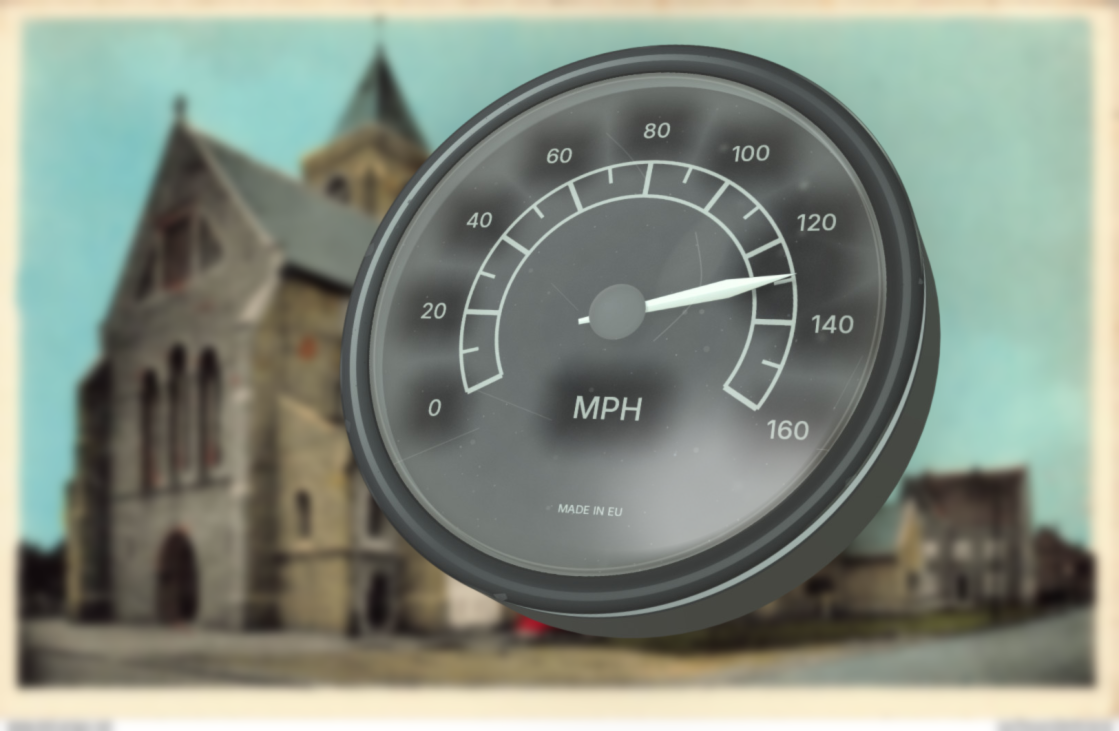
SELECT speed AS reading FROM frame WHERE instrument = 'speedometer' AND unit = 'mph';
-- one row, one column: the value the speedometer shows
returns 130 mph
